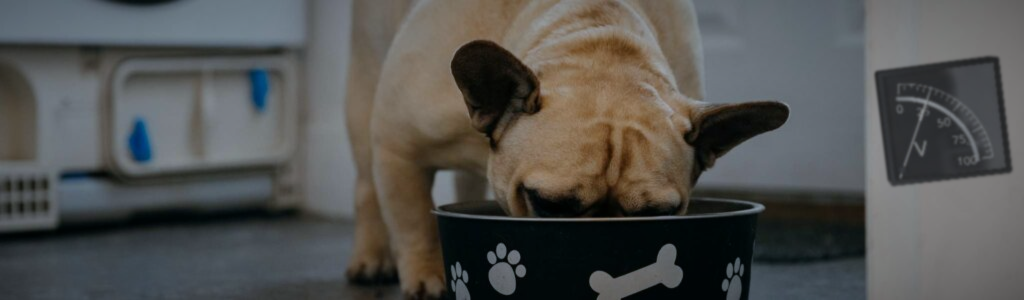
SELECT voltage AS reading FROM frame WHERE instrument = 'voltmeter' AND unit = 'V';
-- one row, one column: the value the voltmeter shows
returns 25 V
